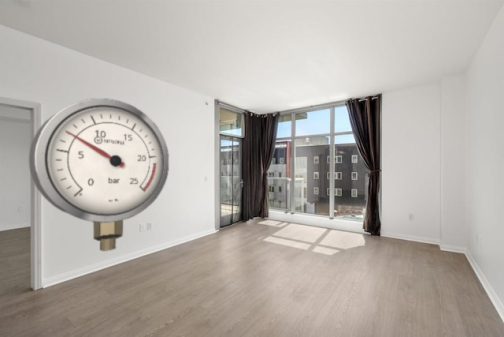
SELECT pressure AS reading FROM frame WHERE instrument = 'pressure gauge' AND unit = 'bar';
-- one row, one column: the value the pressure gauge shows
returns 7 bar
